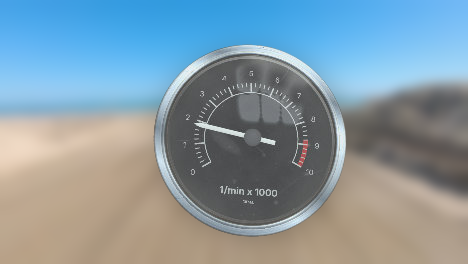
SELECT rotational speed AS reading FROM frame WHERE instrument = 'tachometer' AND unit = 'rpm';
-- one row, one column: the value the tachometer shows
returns 1800 rpm
